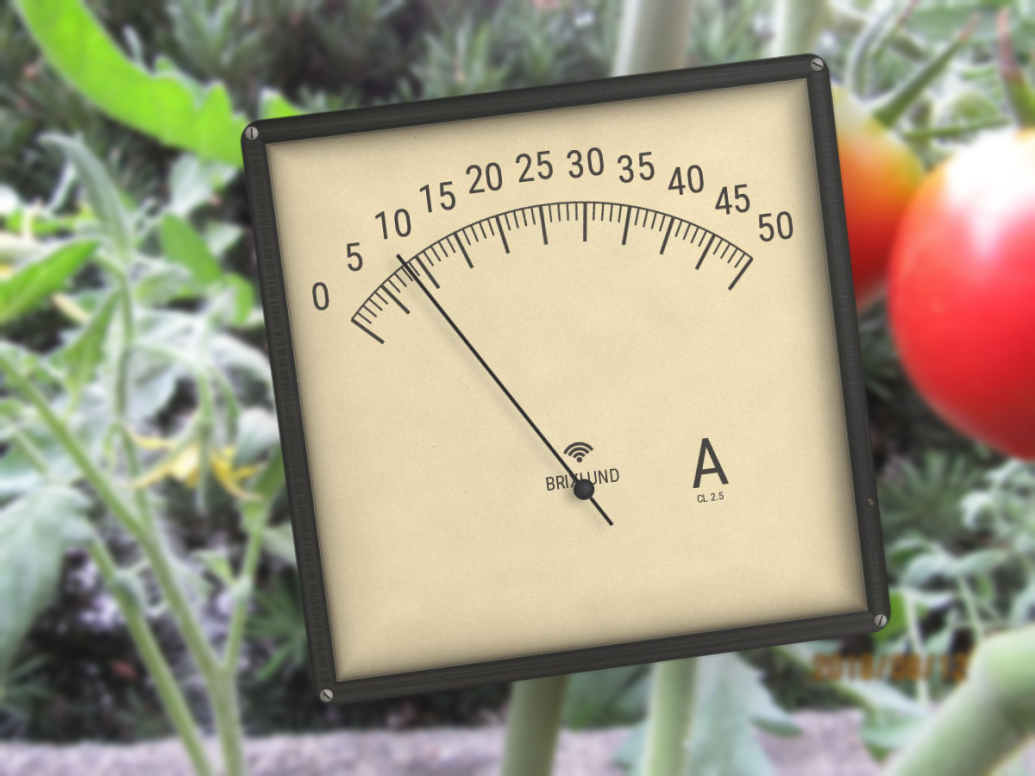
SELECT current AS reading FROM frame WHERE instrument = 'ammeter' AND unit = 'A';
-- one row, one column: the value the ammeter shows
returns 8.5 A
